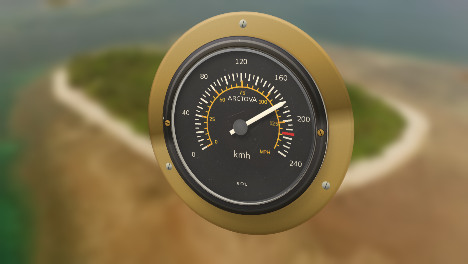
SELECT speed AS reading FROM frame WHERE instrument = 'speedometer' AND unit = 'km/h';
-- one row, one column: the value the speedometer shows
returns 180 km/h
